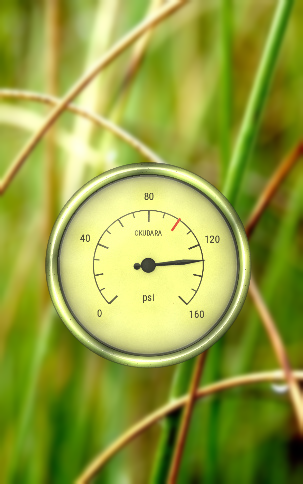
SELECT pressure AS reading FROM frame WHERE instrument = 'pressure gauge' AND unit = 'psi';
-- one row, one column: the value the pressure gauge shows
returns 130 psi
